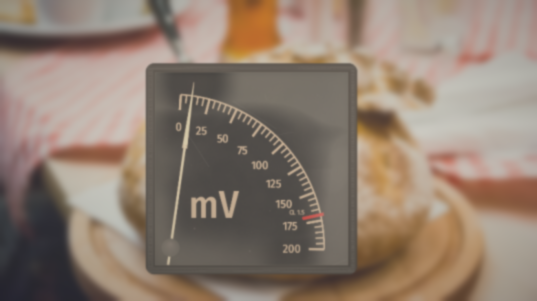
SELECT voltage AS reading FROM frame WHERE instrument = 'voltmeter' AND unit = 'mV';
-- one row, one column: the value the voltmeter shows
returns 10 mV
